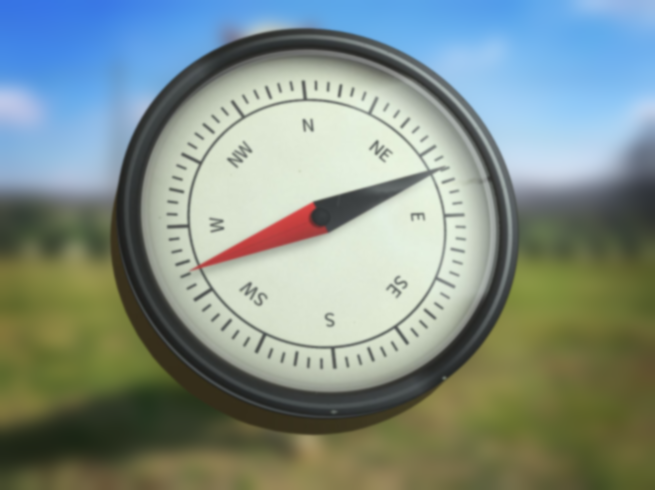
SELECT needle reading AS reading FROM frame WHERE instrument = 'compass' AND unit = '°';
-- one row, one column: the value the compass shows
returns 250 °
